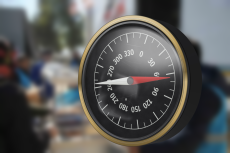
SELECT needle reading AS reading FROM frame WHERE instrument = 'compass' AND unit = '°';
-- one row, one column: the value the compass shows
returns 65 °
